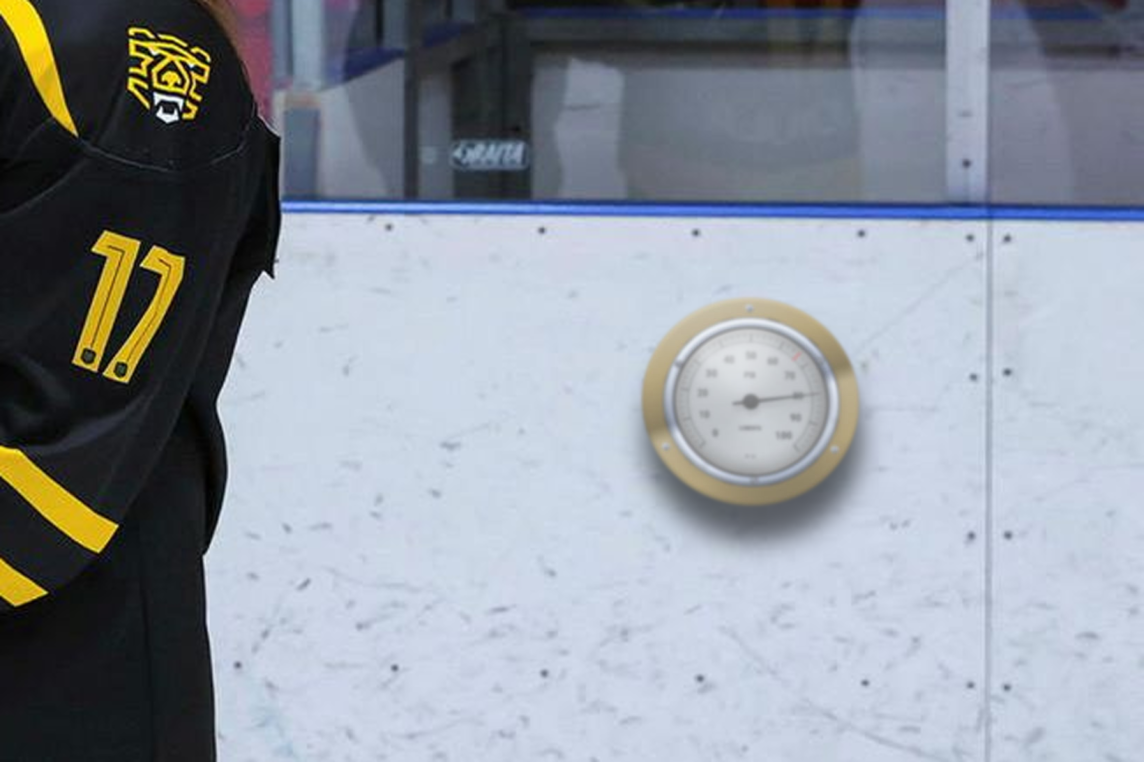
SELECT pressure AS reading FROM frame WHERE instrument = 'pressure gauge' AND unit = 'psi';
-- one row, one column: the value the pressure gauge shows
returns 80 psi
